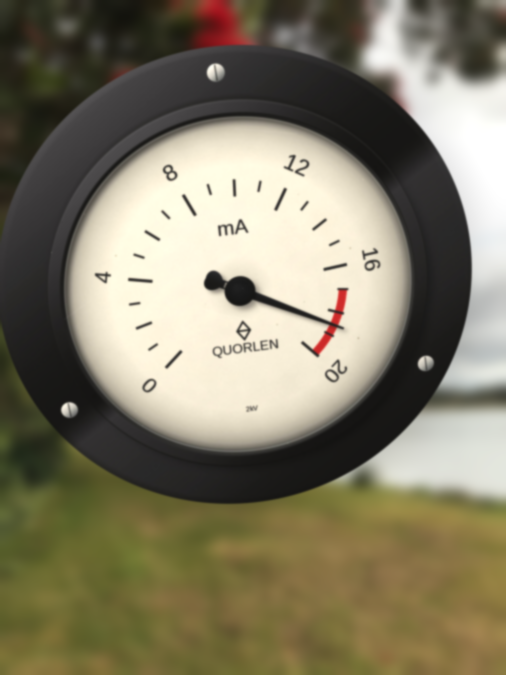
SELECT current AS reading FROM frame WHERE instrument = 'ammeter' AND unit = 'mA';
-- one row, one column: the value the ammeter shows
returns 18.5 mA
